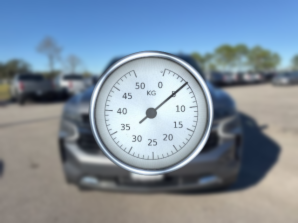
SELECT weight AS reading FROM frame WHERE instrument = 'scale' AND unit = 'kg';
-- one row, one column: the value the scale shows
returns 5 kg
